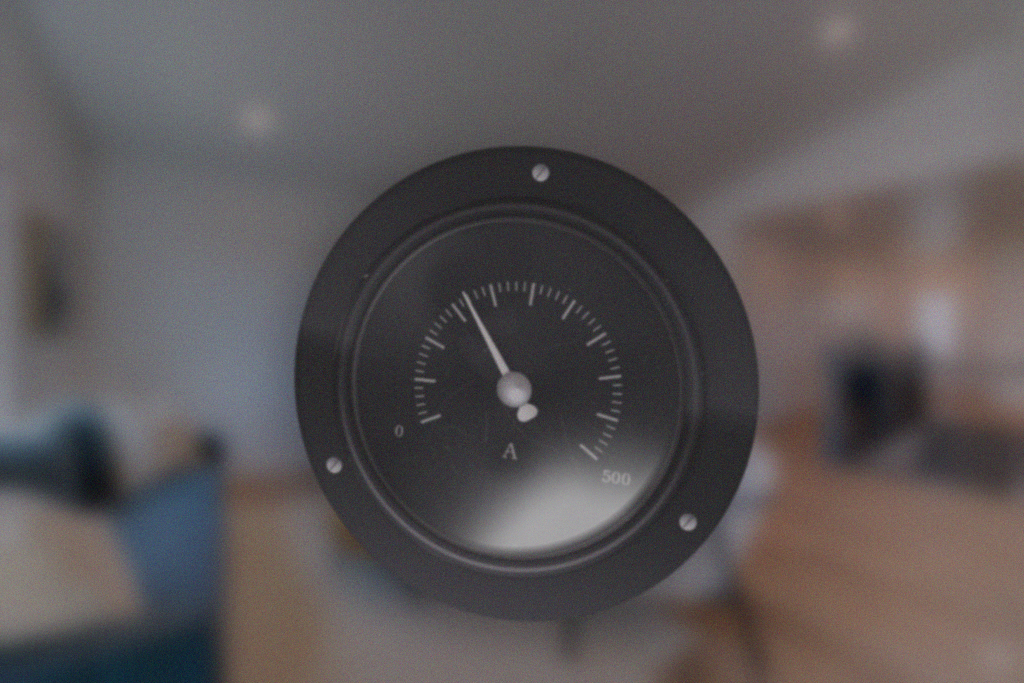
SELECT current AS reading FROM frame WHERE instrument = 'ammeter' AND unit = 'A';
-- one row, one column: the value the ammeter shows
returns 170 A
